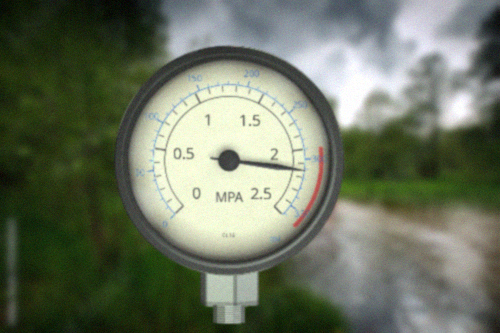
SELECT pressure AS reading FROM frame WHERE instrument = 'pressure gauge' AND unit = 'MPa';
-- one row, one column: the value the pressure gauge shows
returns 2.15 MPa
